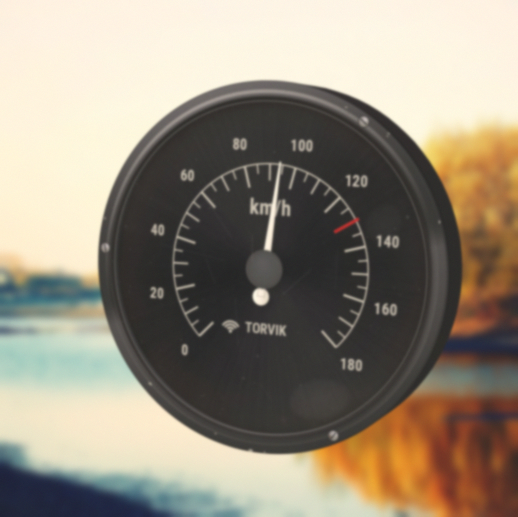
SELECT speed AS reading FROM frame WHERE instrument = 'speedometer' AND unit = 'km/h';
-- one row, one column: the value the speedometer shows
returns 95 km/h
